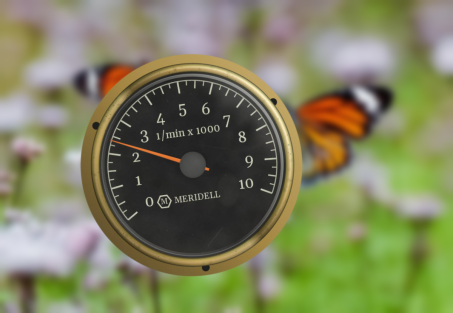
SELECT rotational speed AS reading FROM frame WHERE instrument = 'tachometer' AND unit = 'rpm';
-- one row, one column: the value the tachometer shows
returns 2375 rpm
